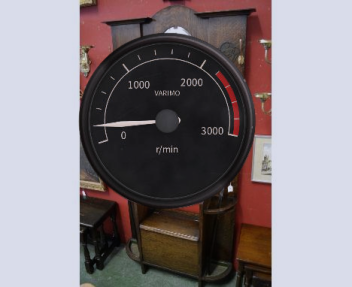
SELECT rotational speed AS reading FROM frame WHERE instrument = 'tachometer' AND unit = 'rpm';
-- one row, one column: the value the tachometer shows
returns 200 rpm
